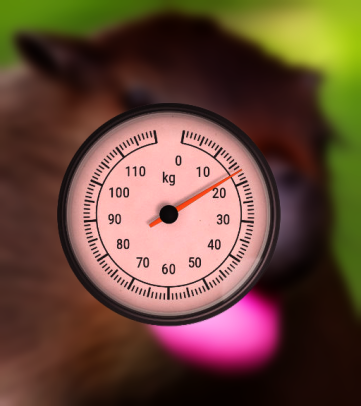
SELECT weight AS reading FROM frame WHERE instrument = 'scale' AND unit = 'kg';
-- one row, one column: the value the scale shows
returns 17 kg
